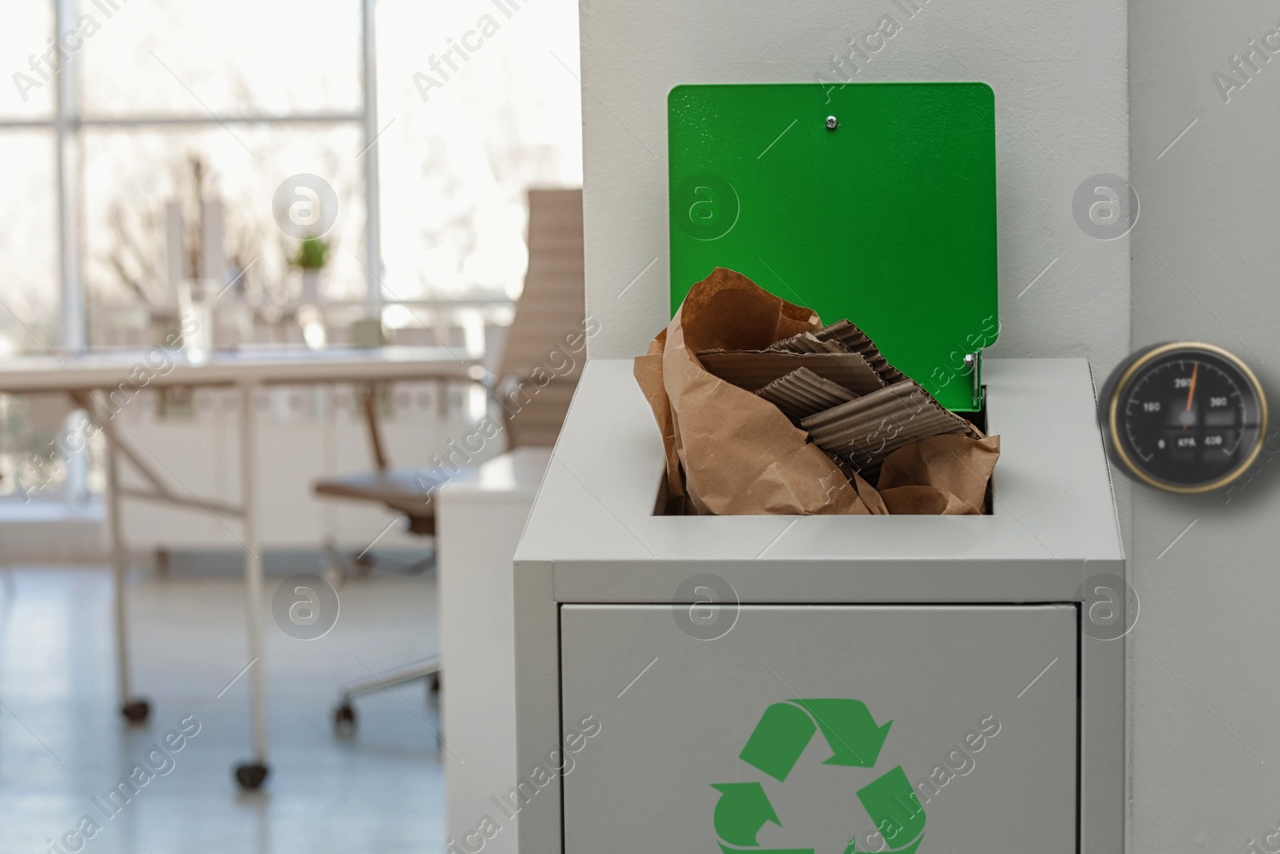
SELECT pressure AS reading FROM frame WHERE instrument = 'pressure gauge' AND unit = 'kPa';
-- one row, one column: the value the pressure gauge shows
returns 220 kPa
